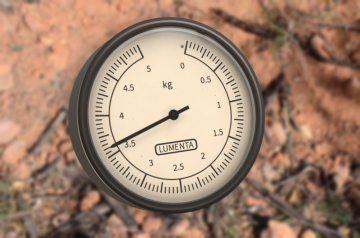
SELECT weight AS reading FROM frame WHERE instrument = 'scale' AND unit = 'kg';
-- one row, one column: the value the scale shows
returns 3.6 kg
